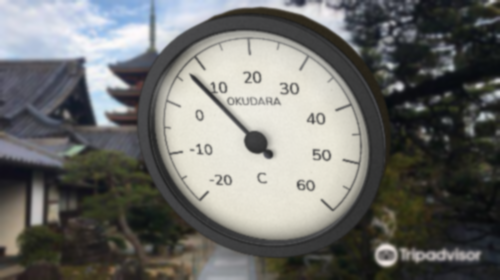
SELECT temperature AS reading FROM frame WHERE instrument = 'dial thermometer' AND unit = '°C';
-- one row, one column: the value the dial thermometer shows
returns 7.5 °C
